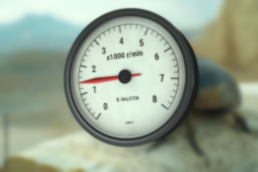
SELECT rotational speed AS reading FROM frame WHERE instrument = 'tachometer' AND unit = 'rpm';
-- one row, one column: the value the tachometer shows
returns 1400 rpm
